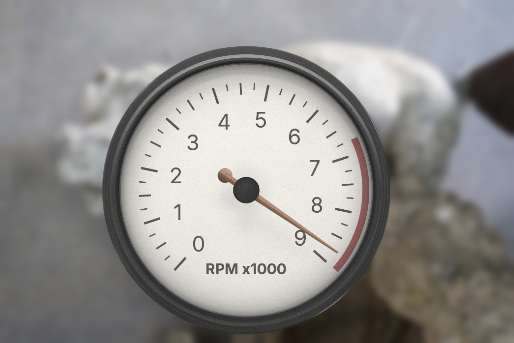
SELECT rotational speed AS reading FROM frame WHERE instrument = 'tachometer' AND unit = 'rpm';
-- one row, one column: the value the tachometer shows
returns 8750 rpm
